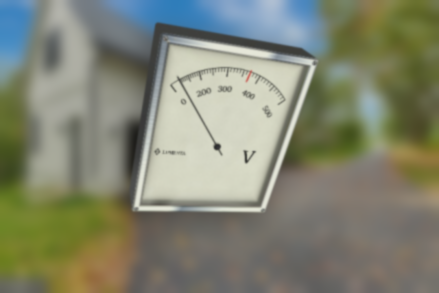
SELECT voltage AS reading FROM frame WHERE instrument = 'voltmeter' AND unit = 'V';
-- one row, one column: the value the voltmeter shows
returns 100 V
